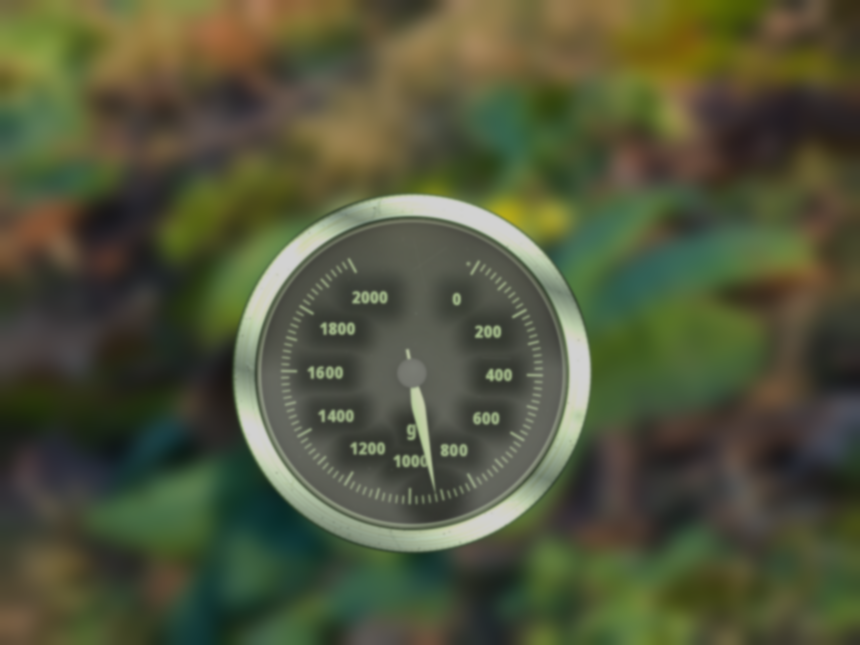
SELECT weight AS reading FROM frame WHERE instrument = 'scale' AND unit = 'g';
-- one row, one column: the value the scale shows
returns 920 g
